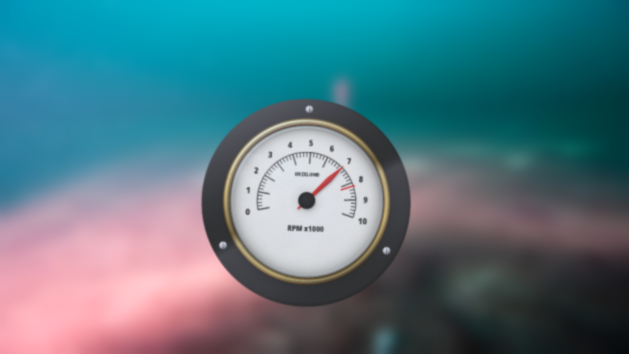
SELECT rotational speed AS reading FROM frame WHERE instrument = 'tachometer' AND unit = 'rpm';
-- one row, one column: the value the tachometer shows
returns 7000 rpm
